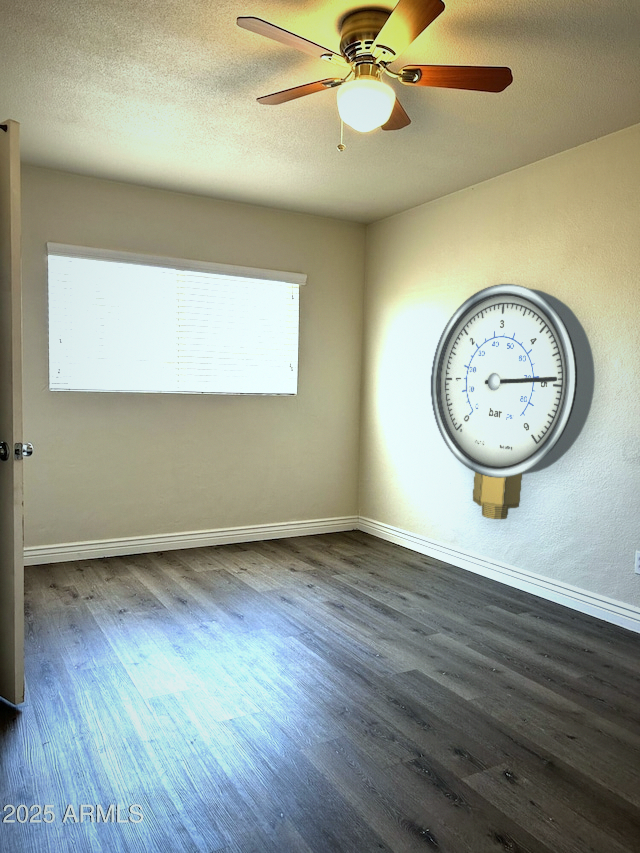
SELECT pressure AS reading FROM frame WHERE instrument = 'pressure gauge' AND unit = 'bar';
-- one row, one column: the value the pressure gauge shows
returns 4.9 bar
